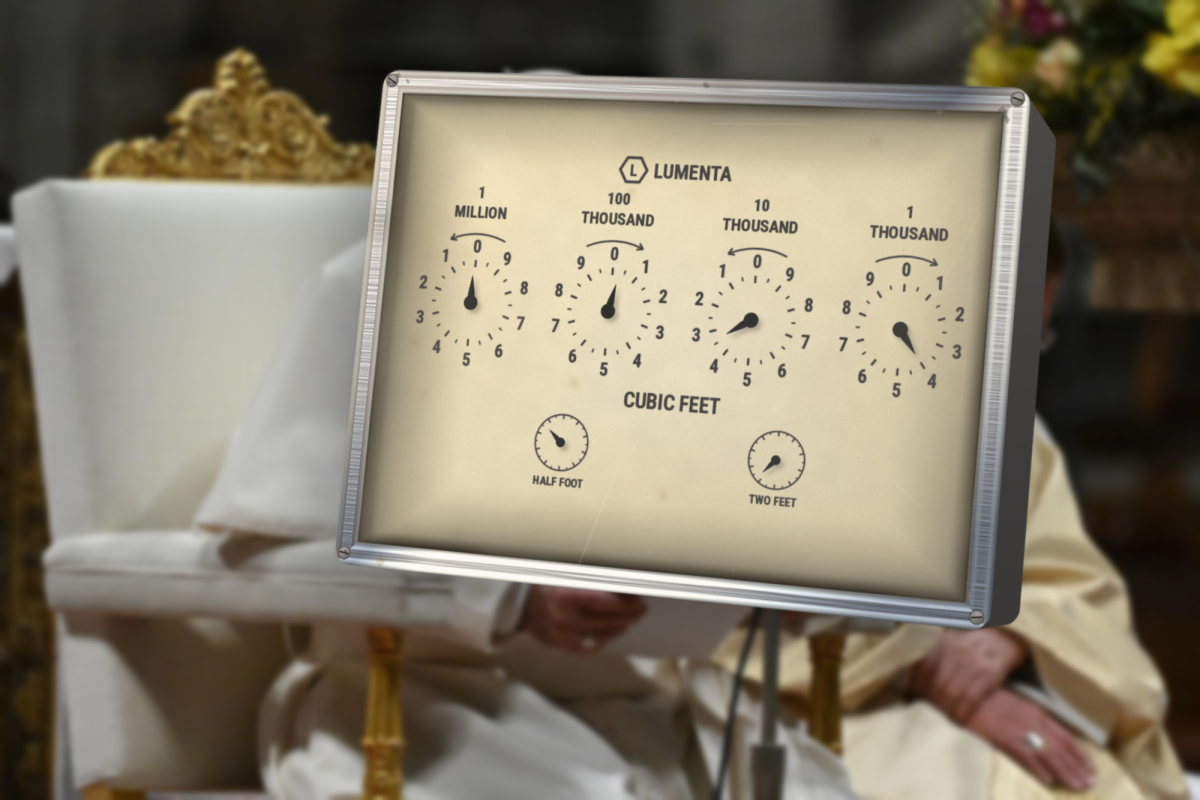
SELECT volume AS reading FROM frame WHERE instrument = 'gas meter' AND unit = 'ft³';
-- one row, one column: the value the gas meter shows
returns 3400 ft³
